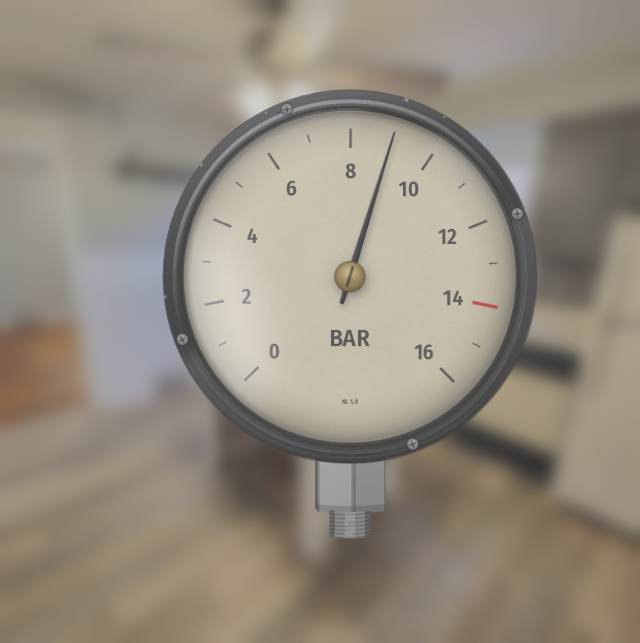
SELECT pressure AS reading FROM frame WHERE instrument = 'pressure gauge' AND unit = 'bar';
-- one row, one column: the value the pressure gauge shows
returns 9 bar
